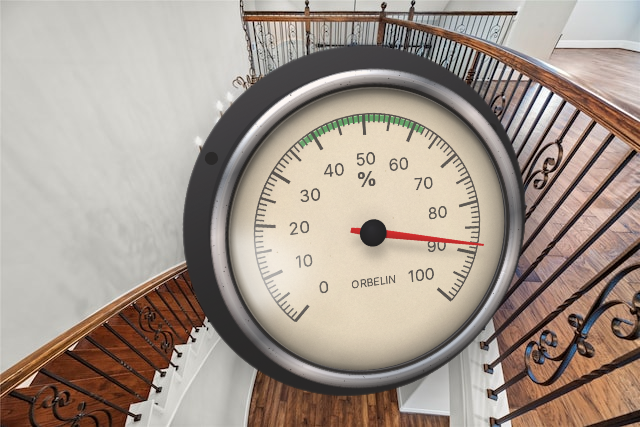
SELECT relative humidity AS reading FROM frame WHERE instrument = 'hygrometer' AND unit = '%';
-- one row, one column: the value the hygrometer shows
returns 88 %
